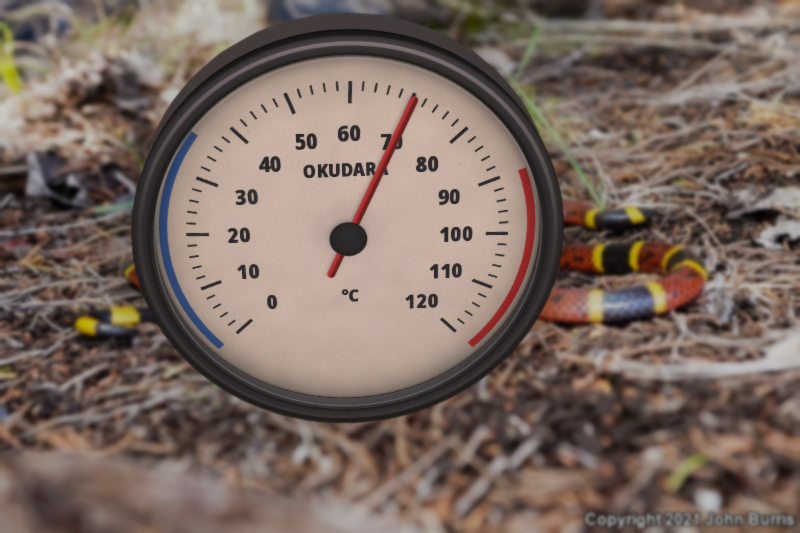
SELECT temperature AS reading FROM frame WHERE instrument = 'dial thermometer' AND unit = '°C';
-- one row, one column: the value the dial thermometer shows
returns 70 °C
